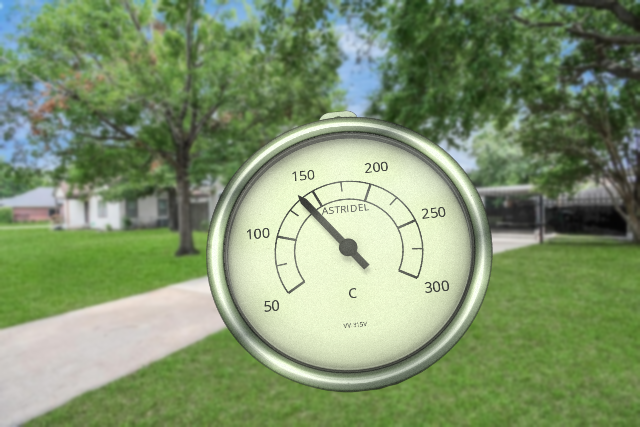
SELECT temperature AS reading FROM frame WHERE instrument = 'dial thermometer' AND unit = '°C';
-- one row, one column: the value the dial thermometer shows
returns 137.5 °C
